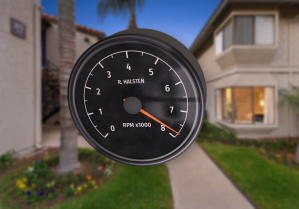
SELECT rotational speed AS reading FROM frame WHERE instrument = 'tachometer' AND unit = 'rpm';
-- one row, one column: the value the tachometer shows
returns 7750 rpm
